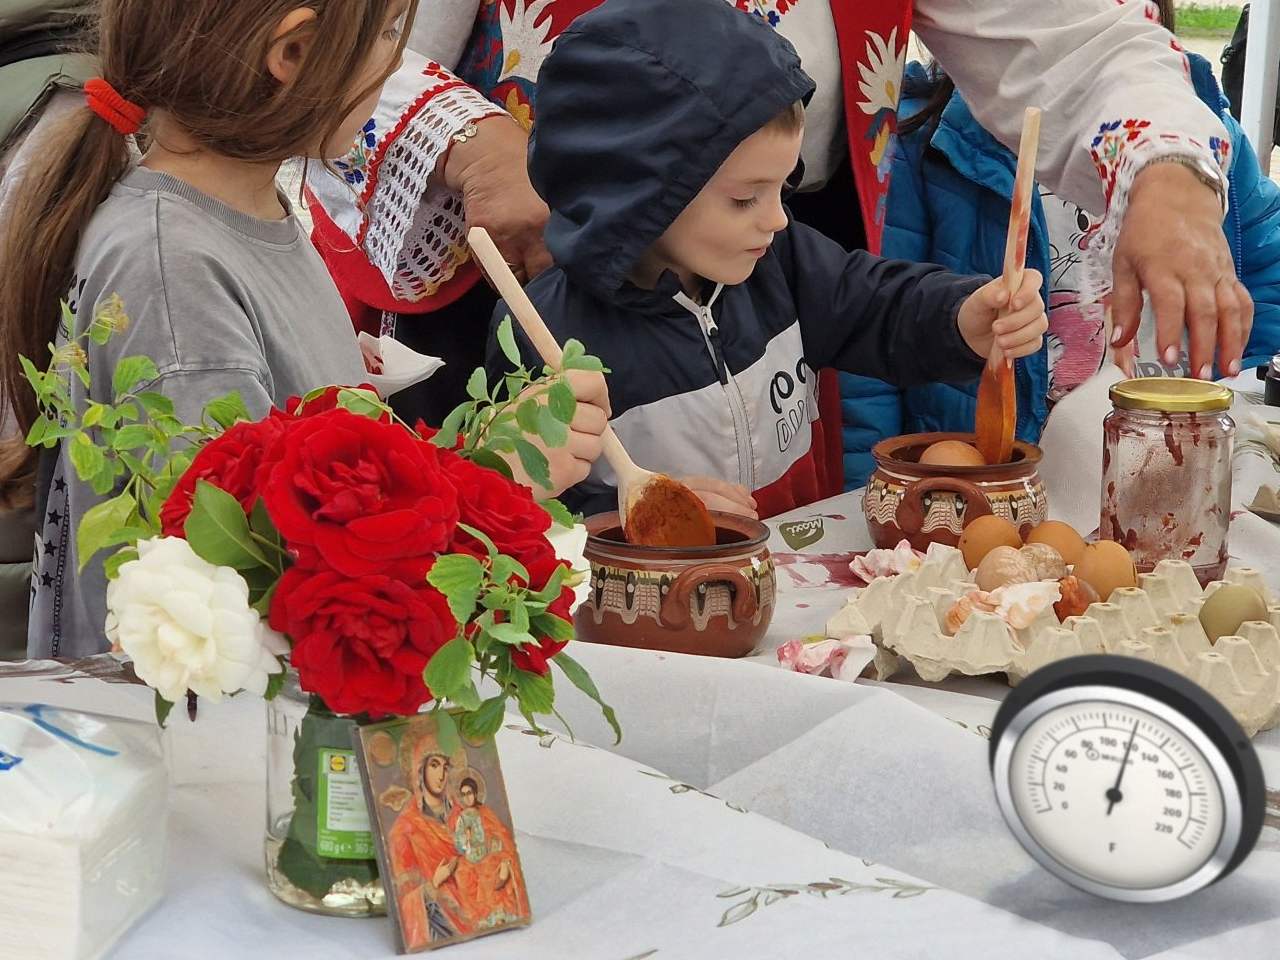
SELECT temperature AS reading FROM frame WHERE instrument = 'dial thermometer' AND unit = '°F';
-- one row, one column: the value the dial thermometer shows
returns 120 °F
